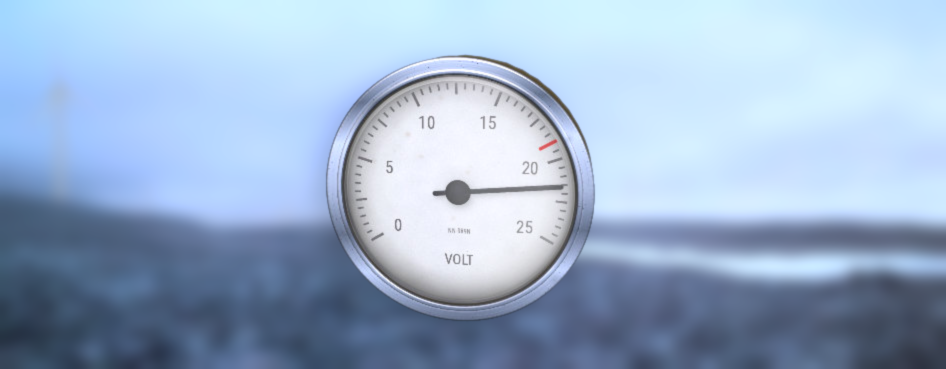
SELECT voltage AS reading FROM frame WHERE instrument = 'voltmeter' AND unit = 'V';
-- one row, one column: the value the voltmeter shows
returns 21.5 V
